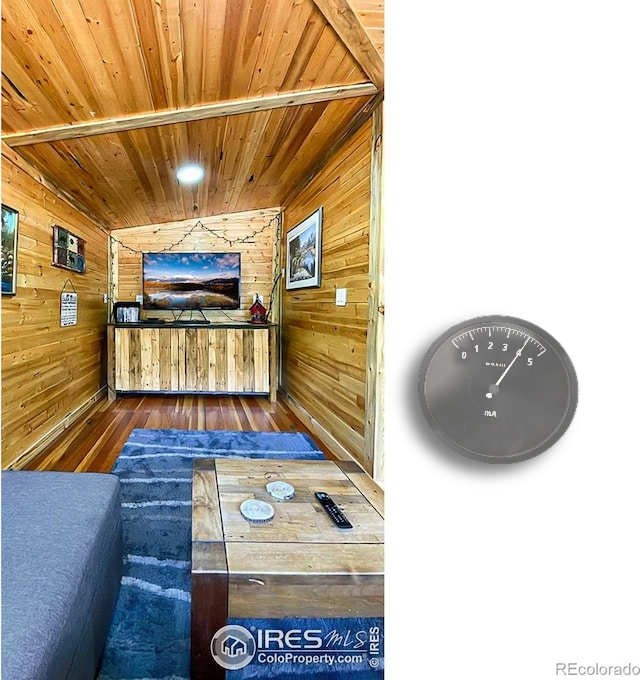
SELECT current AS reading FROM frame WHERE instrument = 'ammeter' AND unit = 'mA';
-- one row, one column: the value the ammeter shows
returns 4 mA
